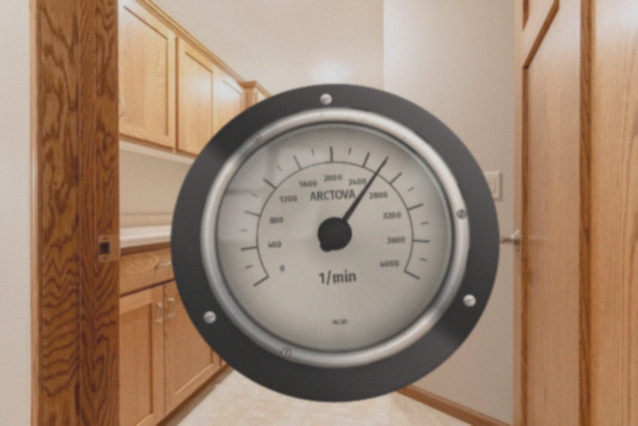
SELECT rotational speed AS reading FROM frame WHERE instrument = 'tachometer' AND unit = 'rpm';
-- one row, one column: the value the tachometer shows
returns 2600 rpm
